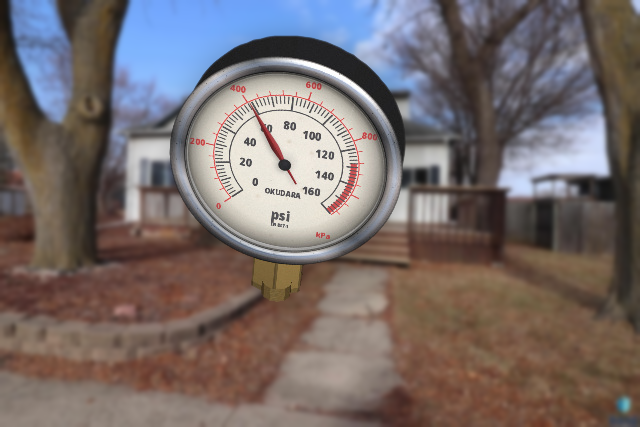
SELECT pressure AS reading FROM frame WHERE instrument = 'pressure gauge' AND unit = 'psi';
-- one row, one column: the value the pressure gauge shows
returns 60 psi
